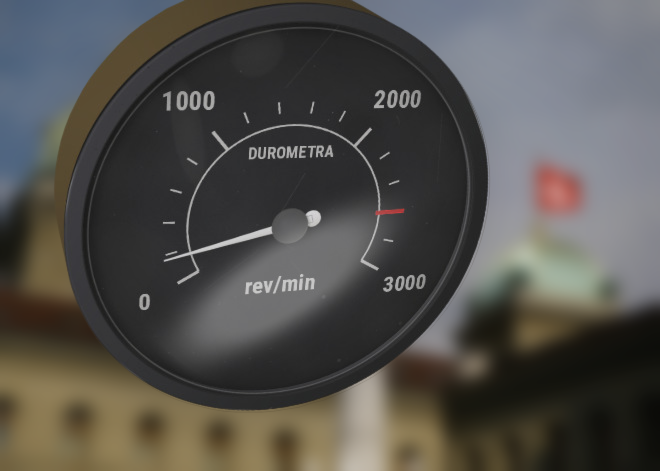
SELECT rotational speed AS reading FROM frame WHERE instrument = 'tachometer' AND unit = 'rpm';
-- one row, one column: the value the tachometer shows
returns 200 rpm
